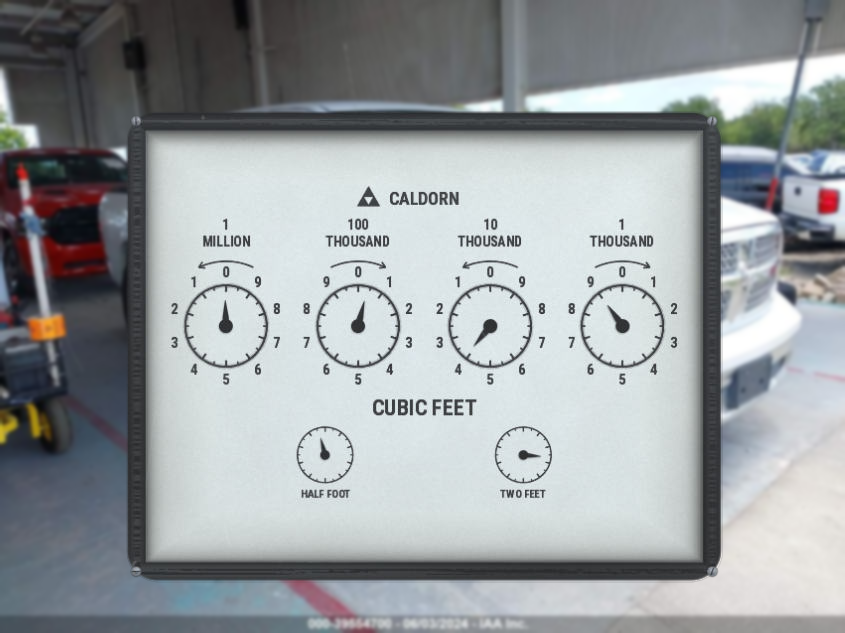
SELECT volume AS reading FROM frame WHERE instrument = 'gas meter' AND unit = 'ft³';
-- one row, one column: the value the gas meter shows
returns 3900 ft³
